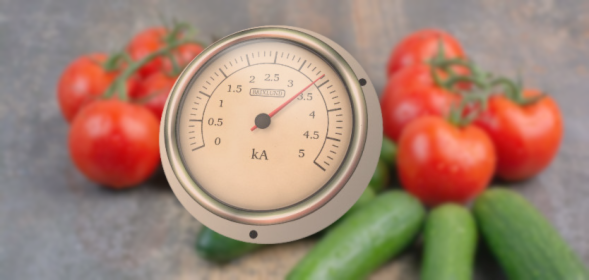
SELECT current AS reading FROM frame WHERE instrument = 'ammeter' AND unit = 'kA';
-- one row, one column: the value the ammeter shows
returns 3.4 kA
